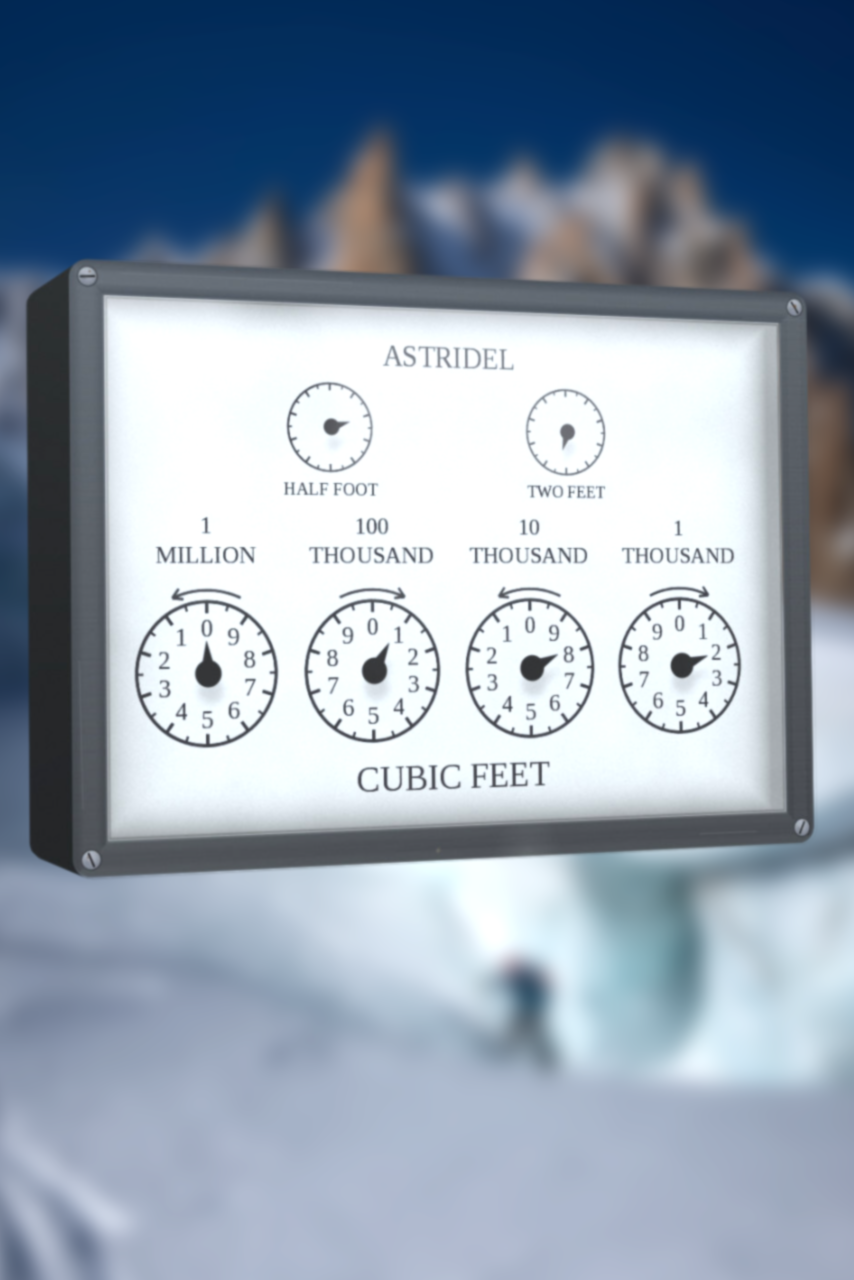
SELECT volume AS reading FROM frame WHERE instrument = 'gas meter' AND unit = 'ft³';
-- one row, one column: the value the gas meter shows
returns 8200 ft³
